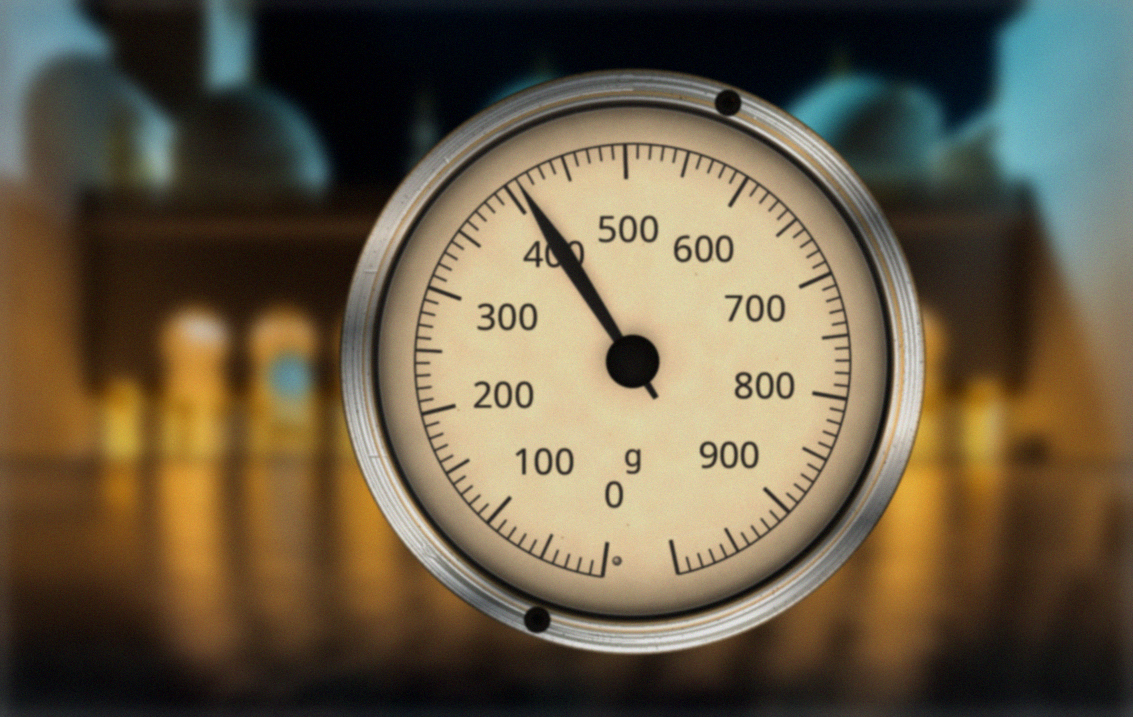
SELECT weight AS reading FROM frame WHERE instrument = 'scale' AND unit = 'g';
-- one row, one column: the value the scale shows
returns 410 g
